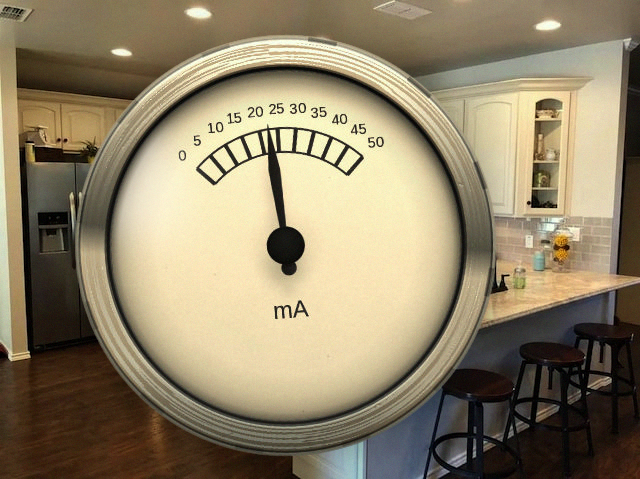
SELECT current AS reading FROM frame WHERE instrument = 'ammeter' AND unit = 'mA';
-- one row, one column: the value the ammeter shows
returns 22.5 mA
